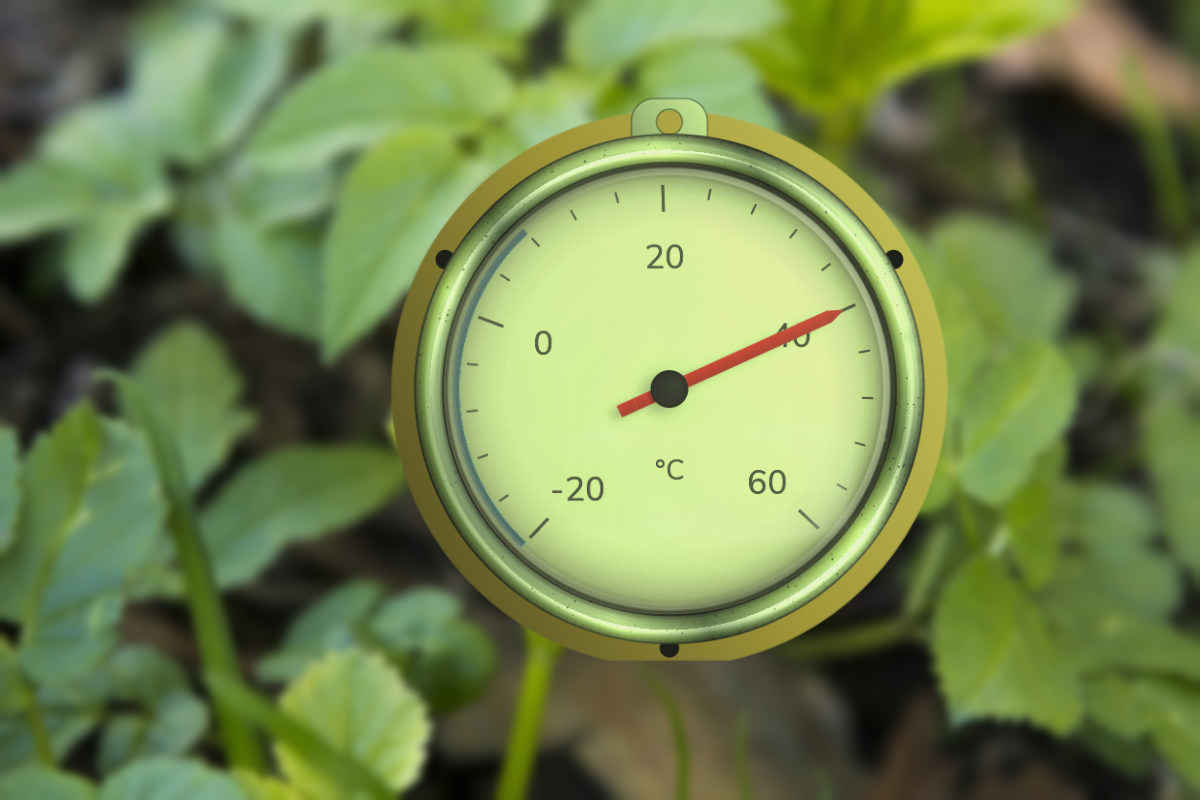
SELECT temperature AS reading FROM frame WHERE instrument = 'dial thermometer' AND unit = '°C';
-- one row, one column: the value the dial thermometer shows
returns 40 °C
